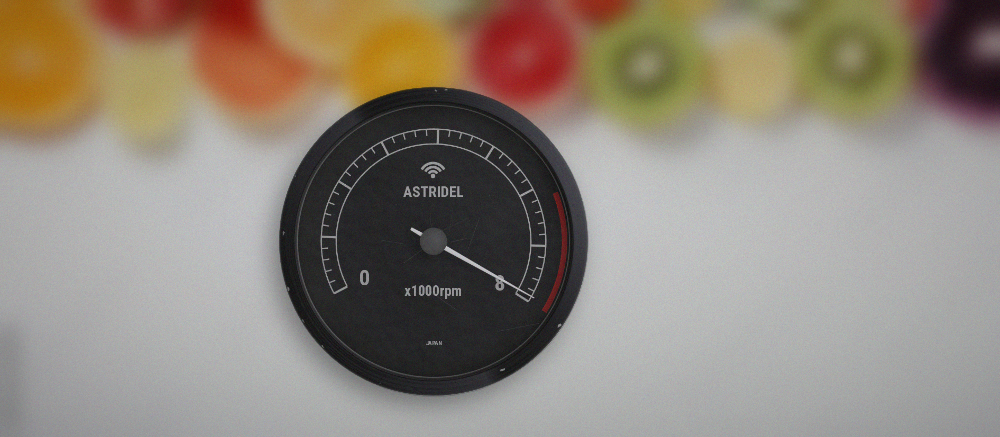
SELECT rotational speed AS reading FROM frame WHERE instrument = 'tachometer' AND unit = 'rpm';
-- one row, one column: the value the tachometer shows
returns 7900 rpm
